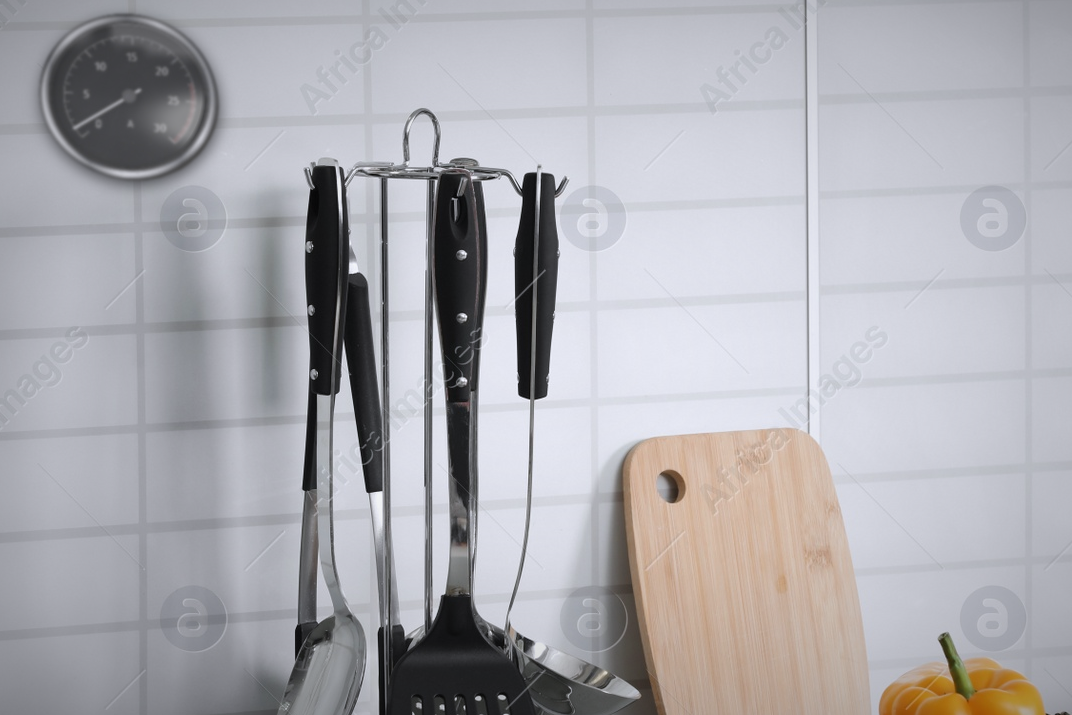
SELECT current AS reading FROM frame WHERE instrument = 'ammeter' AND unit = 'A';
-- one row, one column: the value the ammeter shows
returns 1 A
